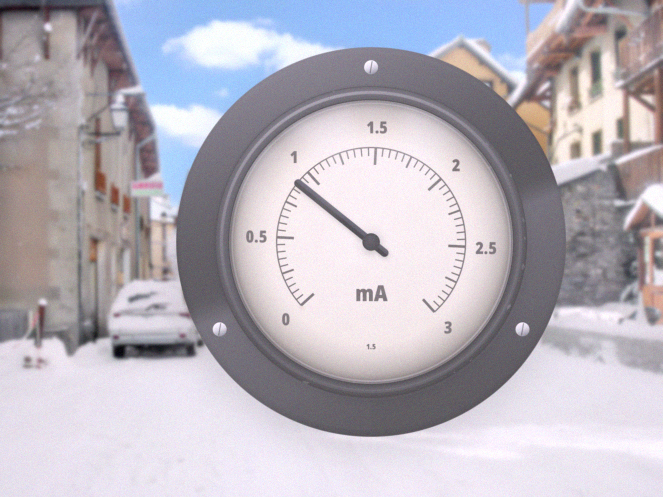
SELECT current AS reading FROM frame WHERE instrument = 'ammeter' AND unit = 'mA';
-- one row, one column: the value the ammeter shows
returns 0.9 mA
